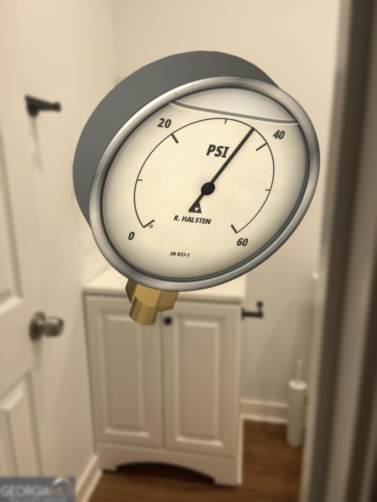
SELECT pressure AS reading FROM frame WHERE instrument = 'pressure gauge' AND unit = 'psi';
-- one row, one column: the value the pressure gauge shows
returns 35 psi
